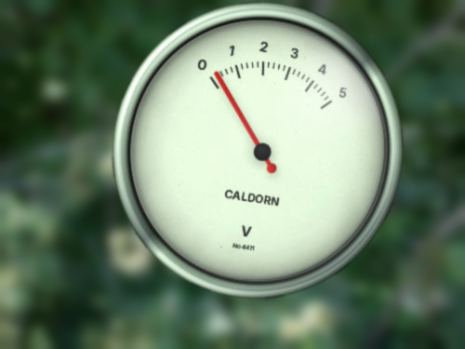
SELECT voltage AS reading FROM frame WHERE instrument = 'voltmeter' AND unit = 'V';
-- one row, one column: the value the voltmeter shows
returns 0.2 V
